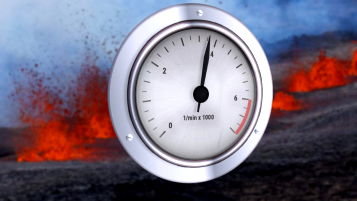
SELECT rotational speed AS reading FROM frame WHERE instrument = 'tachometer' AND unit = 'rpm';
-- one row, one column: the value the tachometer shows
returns 3750 rpm
